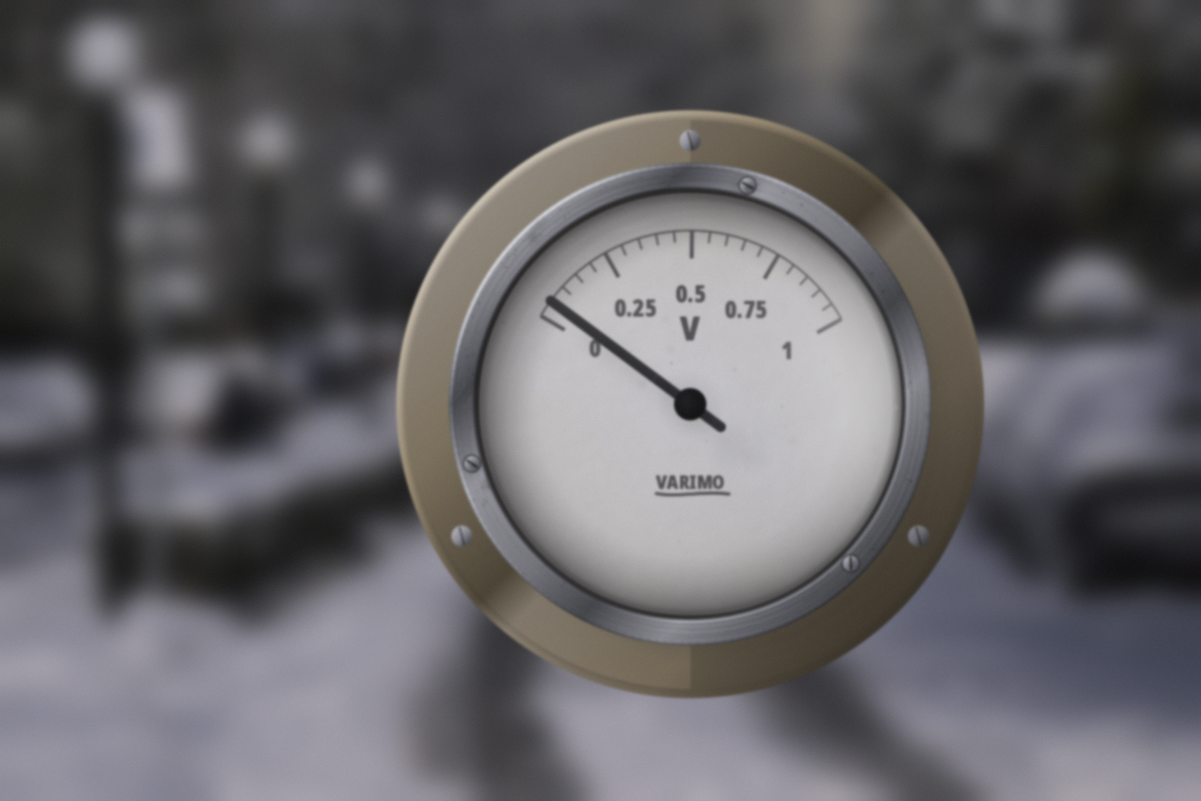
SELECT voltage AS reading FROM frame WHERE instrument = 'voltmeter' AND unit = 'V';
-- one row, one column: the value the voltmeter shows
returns 0.05 V
